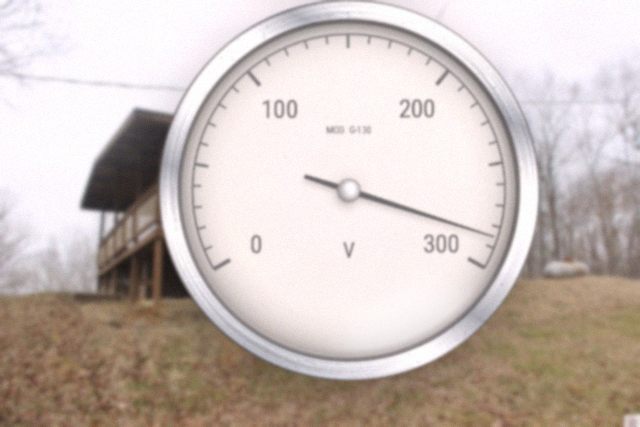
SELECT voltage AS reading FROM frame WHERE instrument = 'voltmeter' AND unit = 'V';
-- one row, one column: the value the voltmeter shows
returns 285 V
